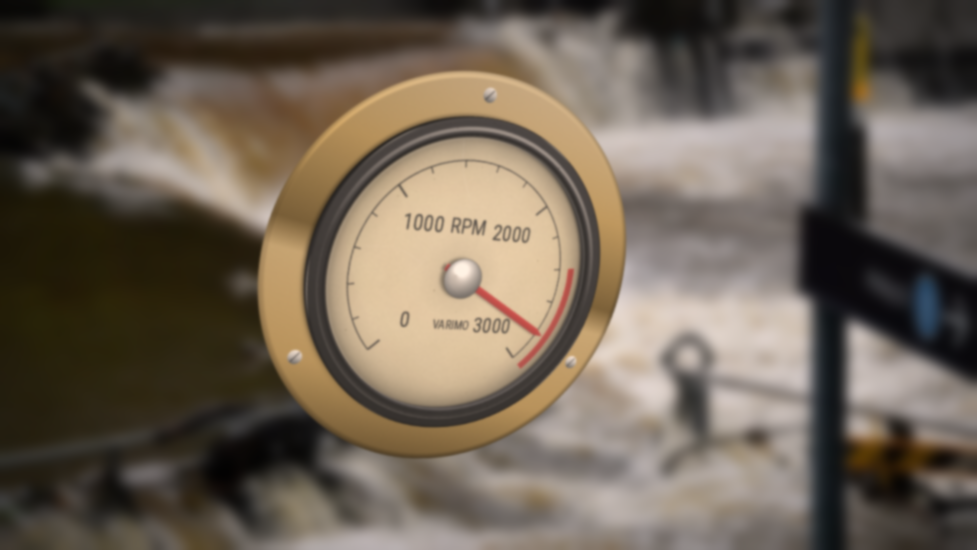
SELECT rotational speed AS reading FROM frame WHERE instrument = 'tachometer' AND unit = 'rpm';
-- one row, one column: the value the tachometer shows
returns 2800 rpm
